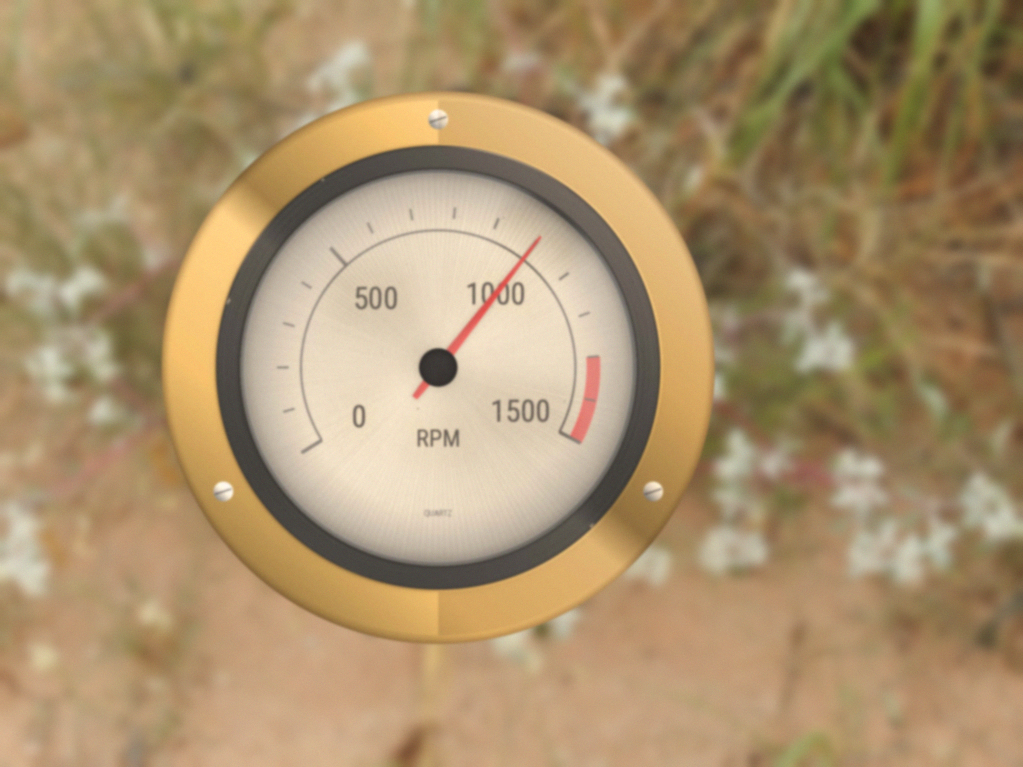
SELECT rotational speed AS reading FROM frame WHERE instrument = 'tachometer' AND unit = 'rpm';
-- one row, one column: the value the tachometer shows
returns 1000 rpm
